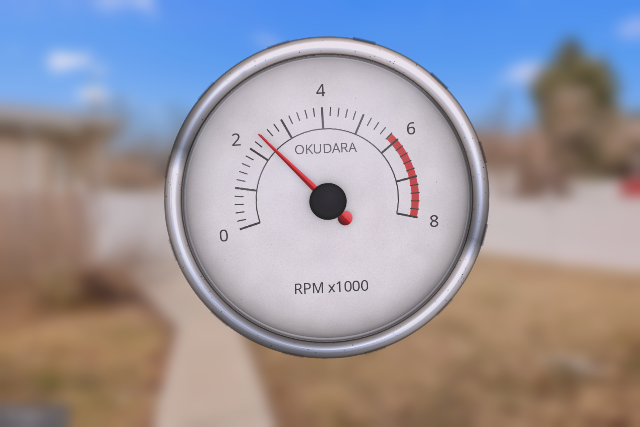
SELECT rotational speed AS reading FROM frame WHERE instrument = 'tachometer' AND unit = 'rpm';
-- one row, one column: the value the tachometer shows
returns 2400 rpm
